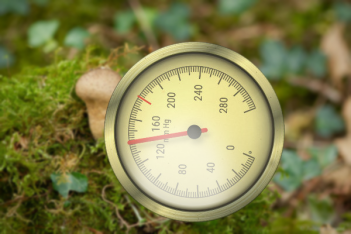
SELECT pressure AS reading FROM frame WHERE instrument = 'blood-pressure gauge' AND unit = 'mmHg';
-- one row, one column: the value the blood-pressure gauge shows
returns 140 mmHg
